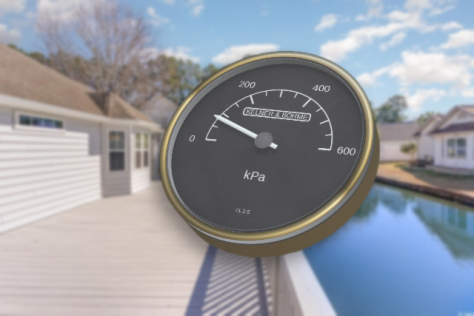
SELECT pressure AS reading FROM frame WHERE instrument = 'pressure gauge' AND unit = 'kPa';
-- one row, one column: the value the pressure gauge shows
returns 75 kPa
